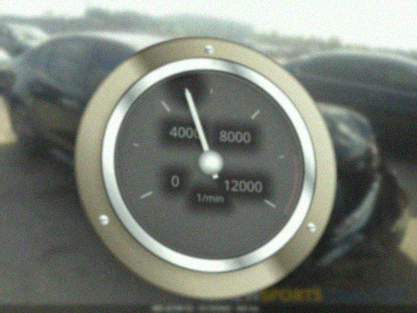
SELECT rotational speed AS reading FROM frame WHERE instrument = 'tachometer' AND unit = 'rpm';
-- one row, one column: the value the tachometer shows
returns 5000 rpm
